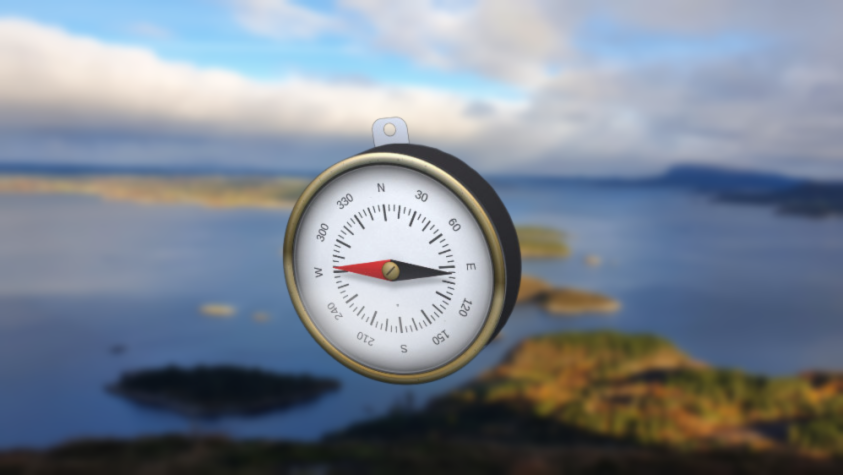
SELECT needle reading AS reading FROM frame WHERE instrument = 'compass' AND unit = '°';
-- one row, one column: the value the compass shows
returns 275 °
